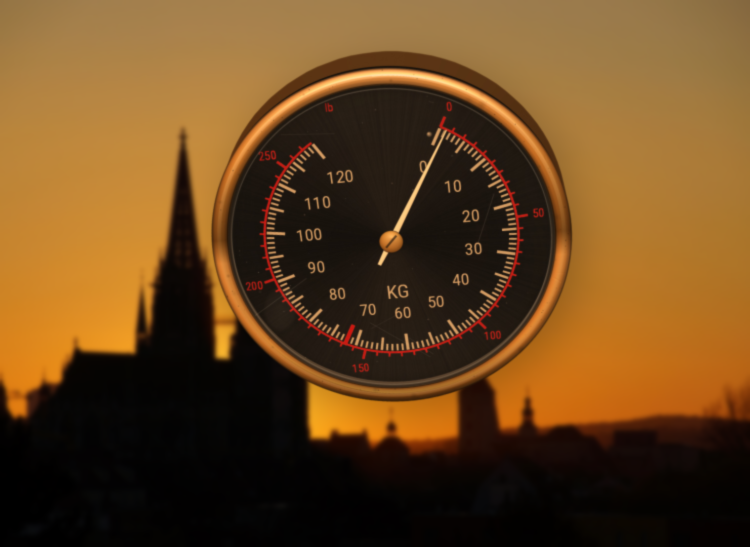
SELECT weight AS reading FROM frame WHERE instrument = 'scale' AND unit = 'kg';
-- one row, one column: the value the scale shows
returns 1 kg
